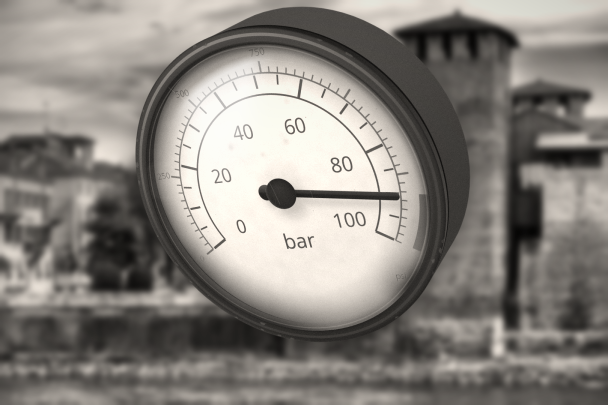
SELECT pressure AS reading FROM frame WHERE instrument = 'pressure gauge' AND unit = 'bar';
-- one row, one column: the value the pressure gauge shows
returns 90 bar
